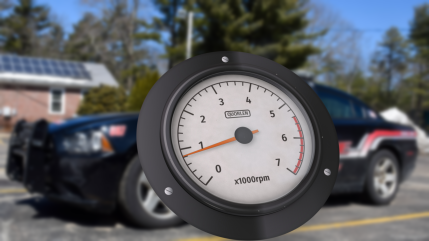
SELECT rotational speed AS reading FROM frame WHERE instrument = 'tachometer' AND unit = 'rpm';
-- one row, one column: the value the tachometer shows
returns 800 rpm
